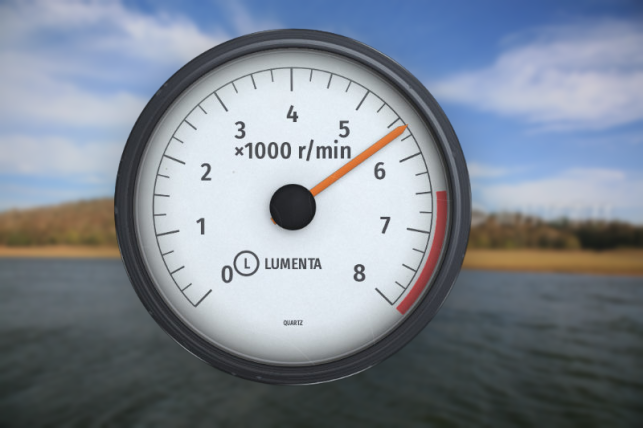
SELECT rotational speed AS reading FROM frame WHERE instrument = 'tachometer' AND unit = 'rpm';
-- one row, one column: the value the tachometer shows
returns 5625 rpm
